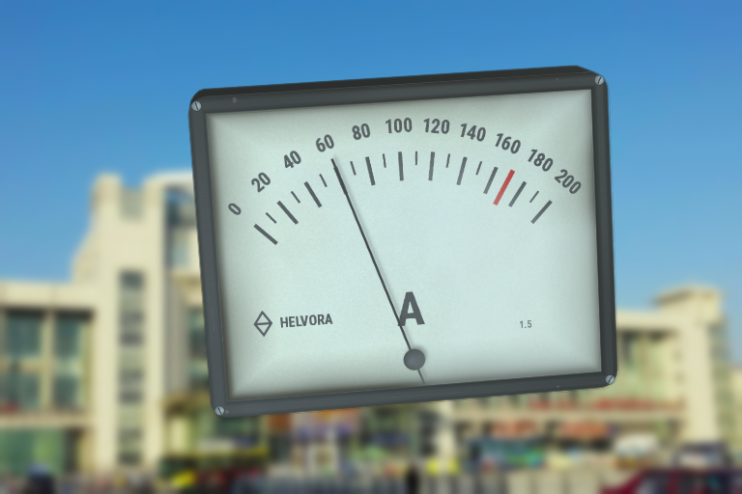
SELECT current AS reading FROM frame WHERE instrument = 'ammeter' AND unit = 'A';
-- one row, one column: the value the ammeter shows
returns 60 A
